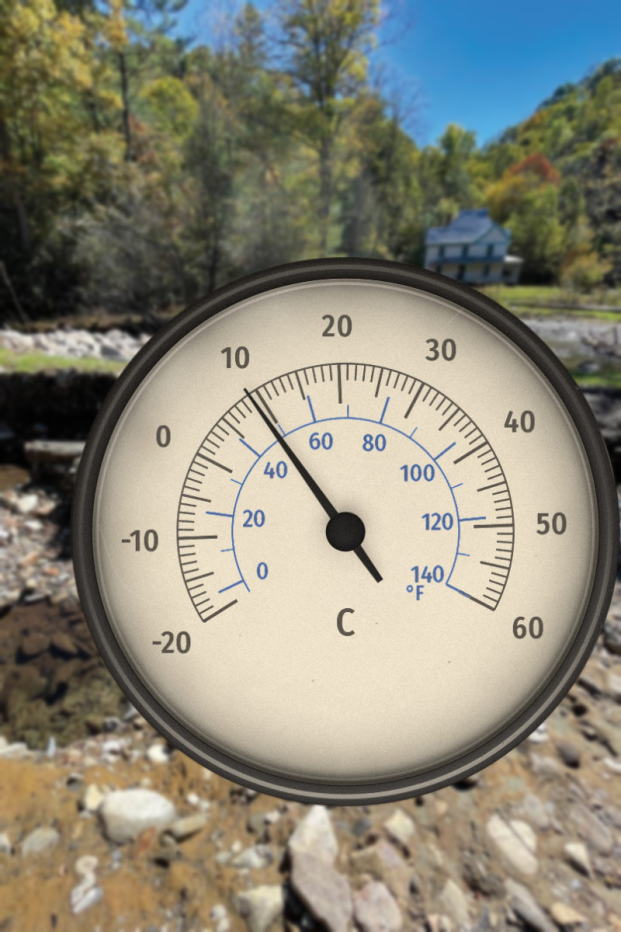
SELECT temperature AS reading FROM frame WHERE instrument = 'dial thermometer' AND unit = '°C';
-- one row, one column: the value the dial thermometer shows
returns 9 °C
